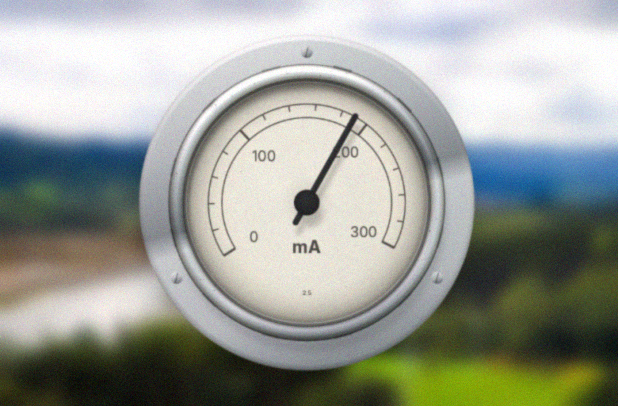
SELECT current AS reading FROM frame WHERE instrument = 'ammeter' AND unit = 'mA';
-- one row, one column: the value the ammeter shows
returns 190 mA
